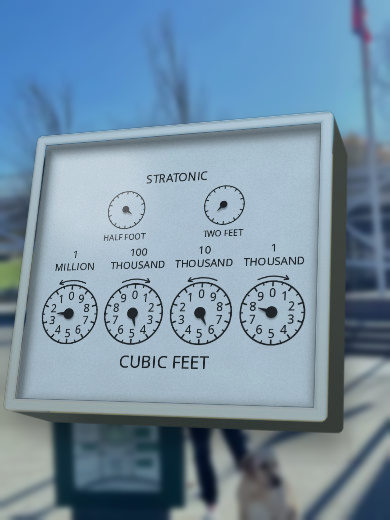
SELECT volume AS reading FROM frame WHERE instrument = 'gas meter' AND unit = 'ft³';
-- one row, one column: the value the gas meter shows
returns 245800 ft³
